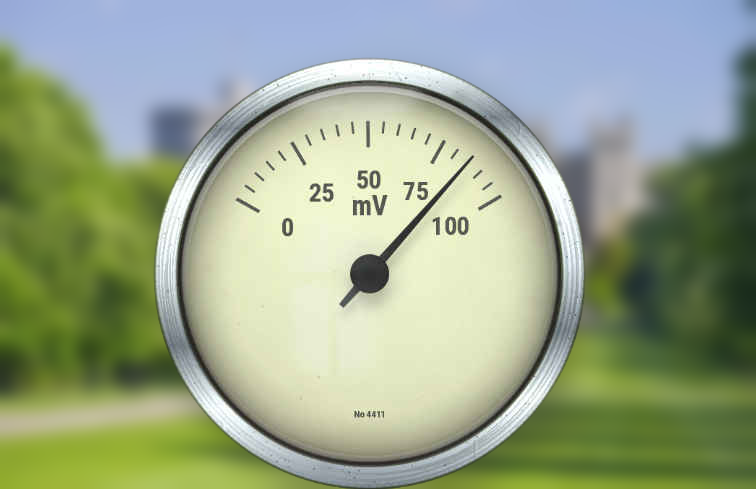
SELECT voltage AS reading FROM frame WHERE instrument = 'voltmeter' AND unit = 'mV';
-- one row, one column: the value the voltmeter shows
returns 85 mV
